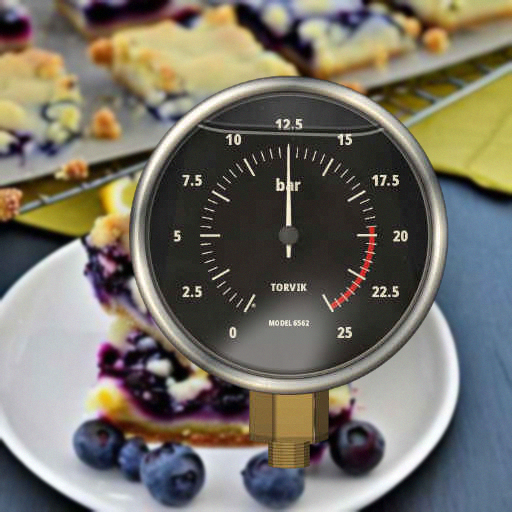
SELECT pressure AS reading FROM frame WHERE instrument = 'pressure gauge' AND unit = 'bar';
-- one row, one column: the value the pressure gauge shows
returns 12.5 bar
